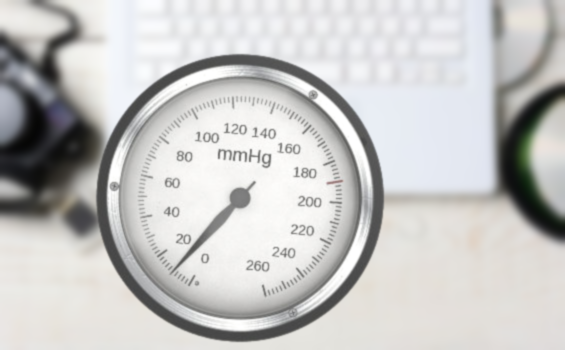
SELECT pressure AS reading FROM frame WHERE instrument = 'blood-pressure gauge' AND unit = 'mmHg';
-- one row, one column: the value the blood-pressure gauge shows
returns 10 mmHg
